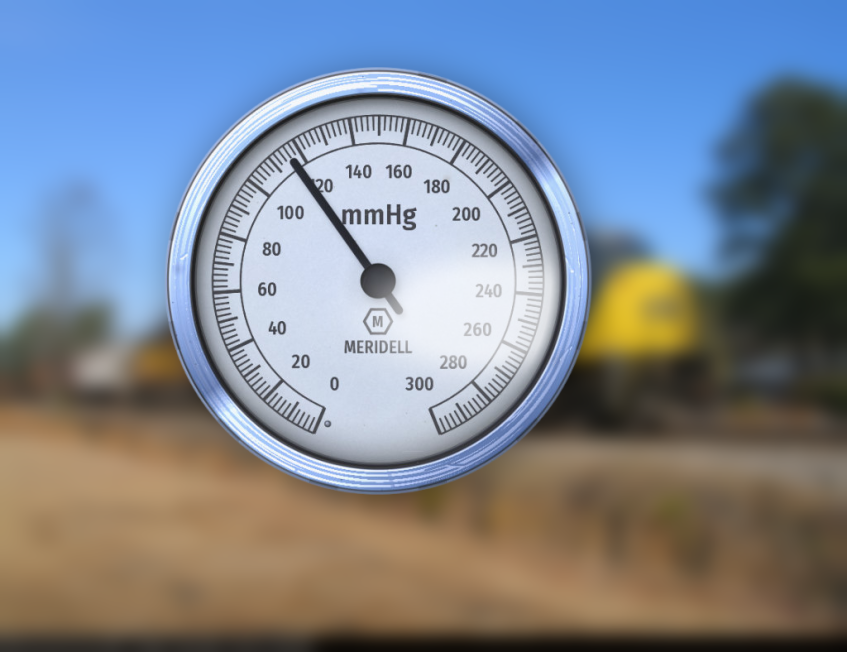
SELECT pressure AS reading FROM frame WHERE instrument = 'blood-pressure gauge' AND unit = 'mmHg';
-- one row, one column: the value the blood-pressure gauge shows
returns 116 mmHg
